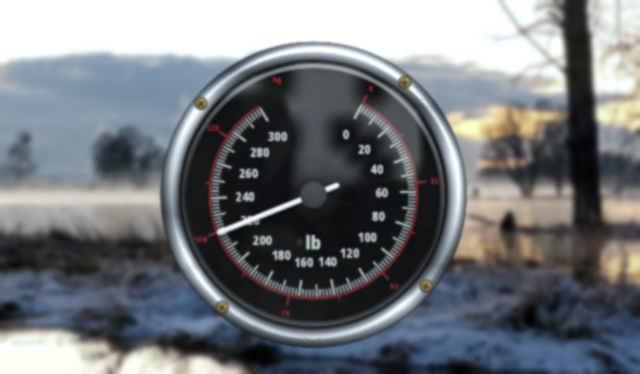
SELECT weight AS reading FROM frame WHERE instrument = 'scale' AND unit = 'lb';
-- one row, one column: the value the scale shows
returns 220 lb
